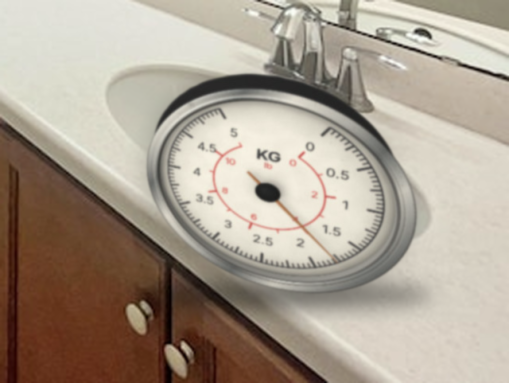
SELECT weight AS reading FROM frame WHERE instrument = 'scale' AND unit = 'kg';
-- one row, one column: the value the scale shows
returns 1.75 kg
